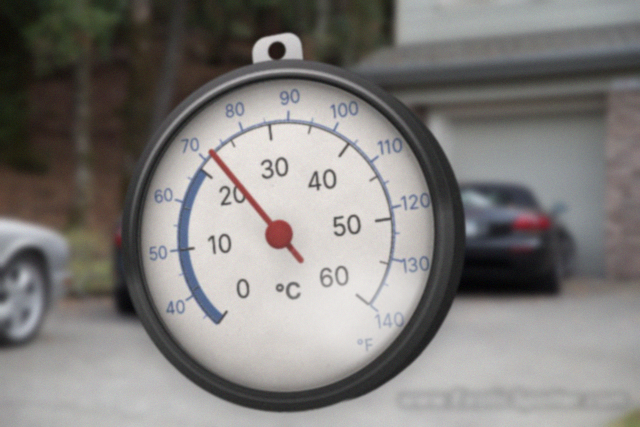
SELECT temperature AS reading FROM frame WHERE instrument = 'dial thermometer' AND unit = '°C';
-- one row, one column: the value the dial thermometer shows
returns 22.5 °C
